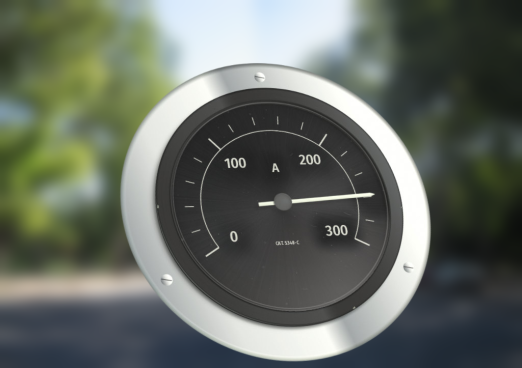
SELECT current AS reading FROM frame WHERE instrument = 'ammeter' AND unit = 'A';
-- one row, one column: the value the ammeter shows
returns 260 A
